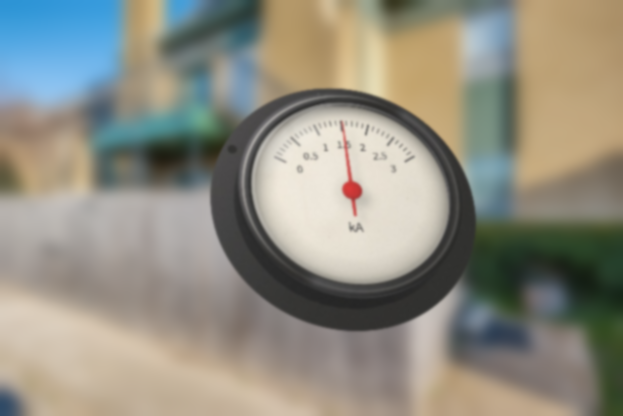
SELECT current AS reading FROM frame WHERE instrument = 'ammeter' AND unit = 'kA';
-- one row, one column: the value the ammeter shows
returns 1.5 kA
